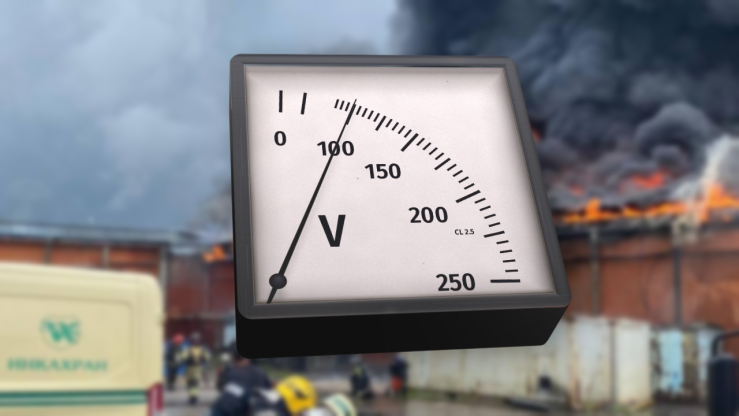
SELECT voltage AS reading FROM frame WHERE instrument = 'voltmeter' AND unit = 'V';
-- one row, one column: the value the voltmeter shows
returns 100 V
